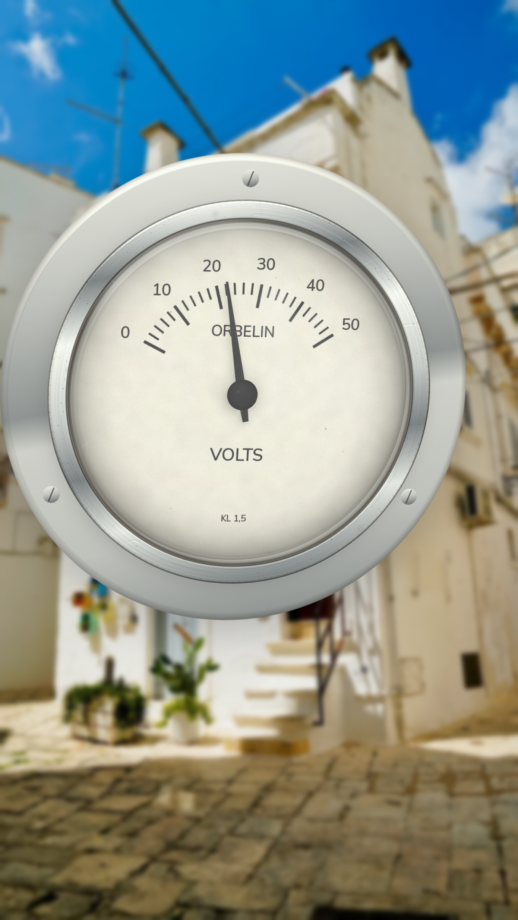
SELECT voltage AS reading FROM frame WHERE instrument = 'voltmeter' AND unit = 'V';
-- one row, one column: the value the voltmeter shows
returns 22 V
